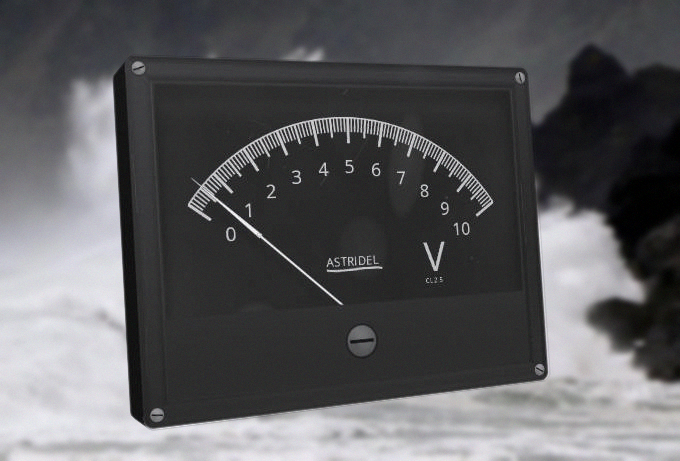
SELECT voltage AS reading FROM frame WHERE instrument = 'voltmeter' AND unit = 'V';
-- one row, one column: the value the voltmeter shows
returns 0.5 V
